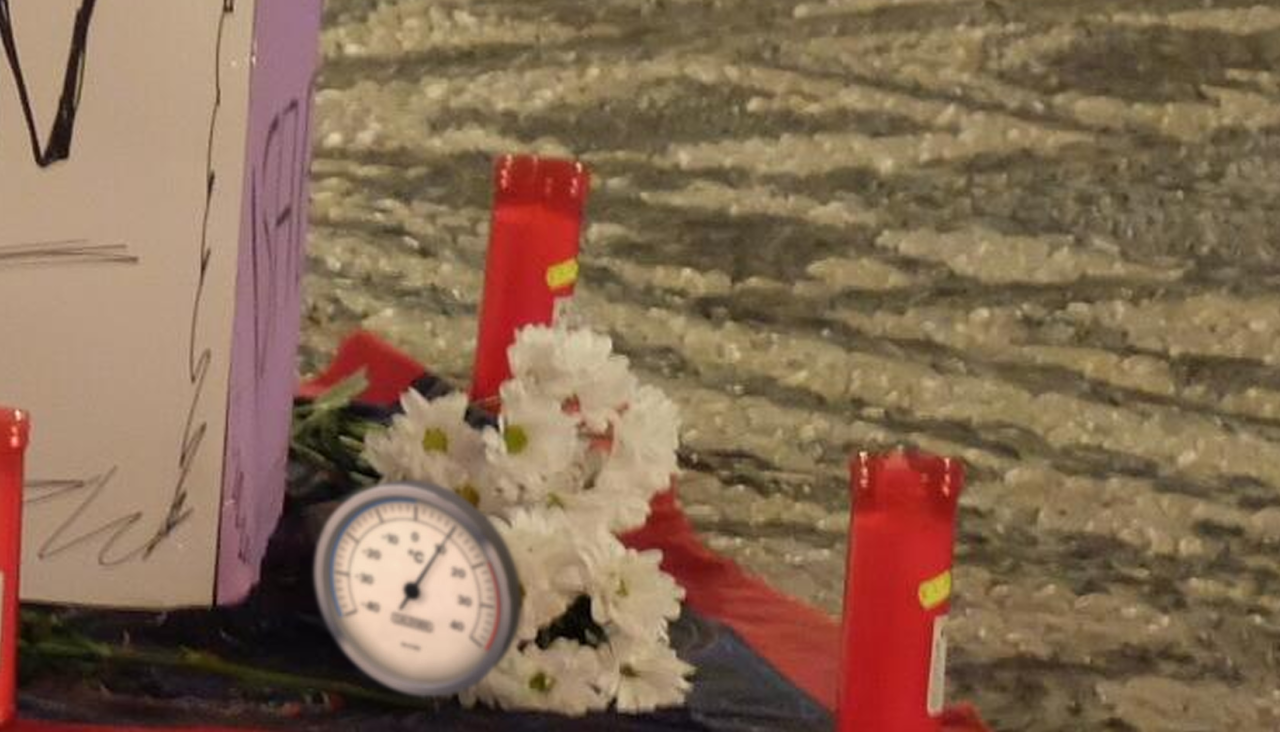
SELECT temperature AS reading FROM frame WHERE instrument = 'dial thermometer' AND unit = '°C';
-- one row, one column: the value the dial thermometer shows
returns 10 °C
